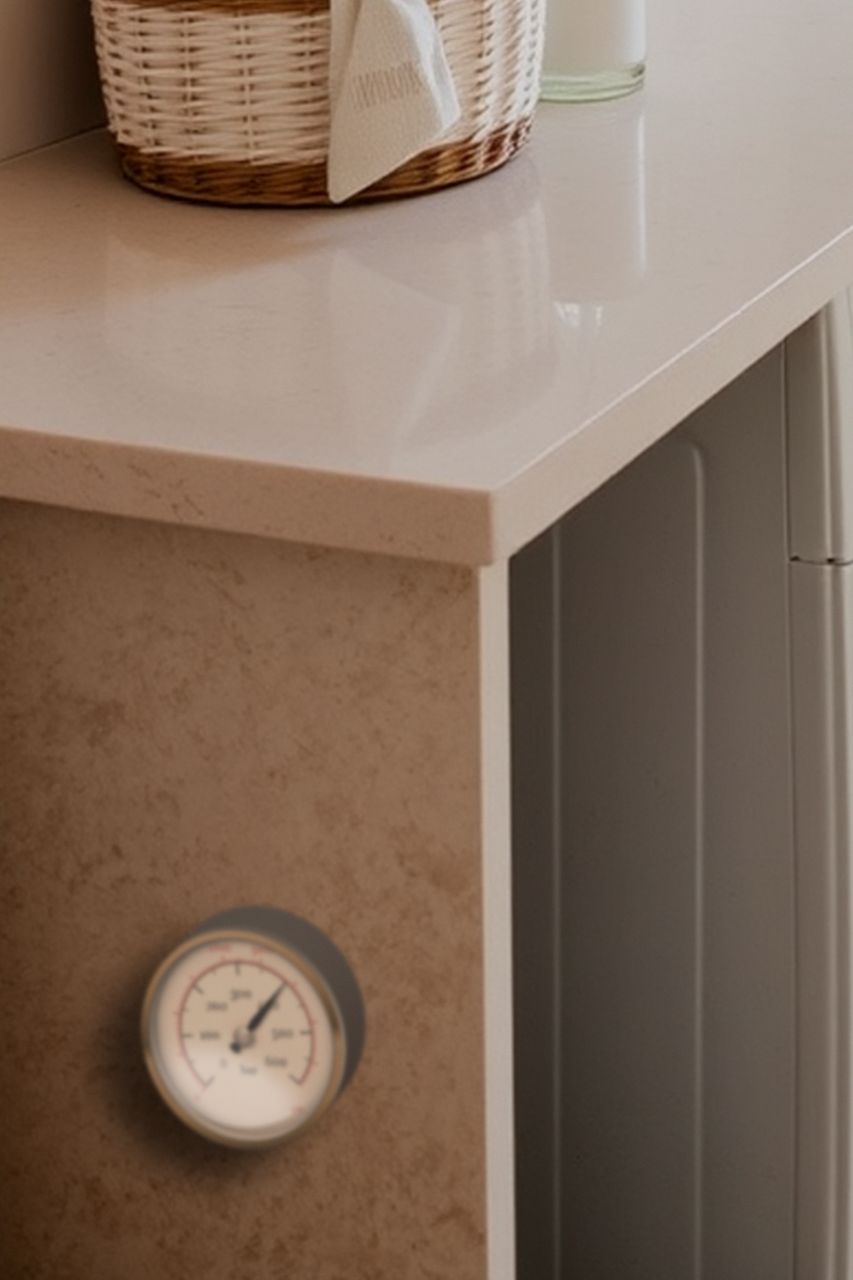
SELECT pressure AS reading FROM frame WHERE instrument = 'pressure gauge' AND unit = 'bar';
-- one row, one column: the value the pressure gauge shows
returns 400 bar
